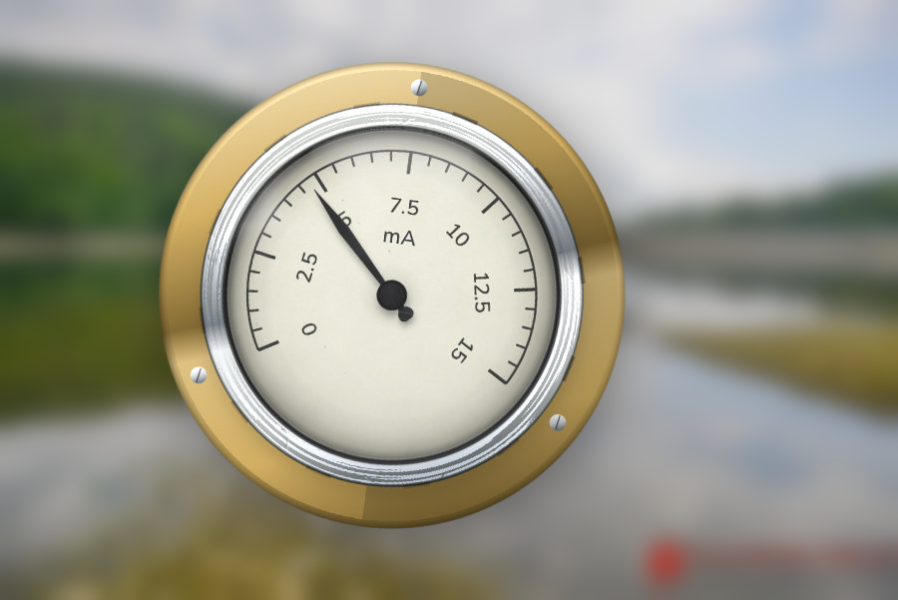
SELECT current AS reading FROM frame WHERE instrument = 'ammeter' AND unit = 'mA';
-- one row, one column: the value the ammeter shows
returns 4.75 mA
